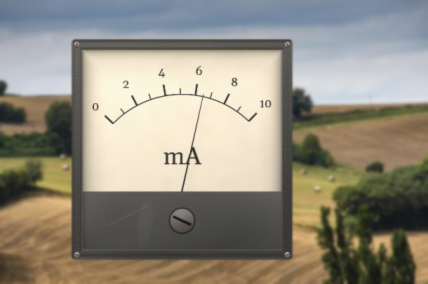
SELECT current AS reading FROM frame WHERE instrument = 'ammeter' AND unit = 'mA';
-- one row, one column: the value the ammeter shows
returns 6.5 mA
